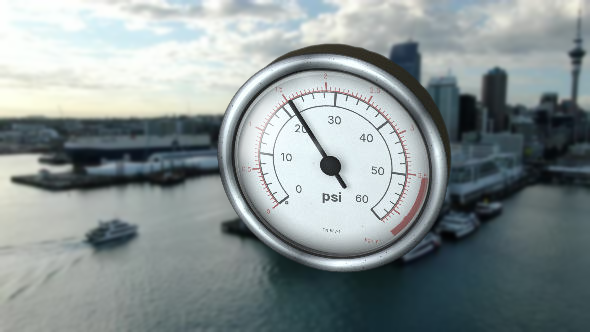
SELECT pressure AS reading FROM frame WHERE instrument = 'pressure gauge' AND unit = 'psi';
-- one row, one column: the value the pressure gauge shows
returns 22 psi
